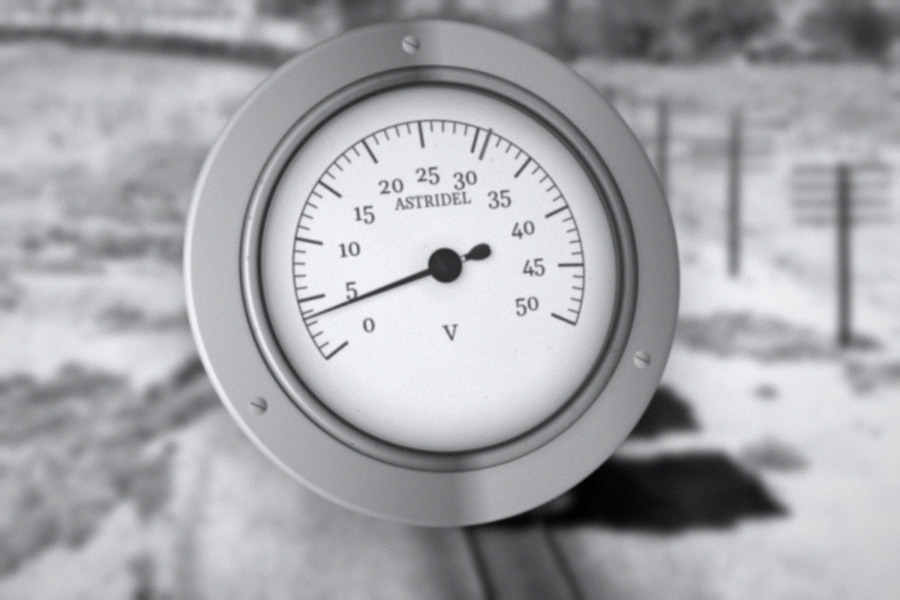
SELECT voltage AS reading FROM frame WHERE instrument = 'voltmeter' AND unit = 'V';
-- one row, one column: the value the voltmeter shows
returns 3.5 V
